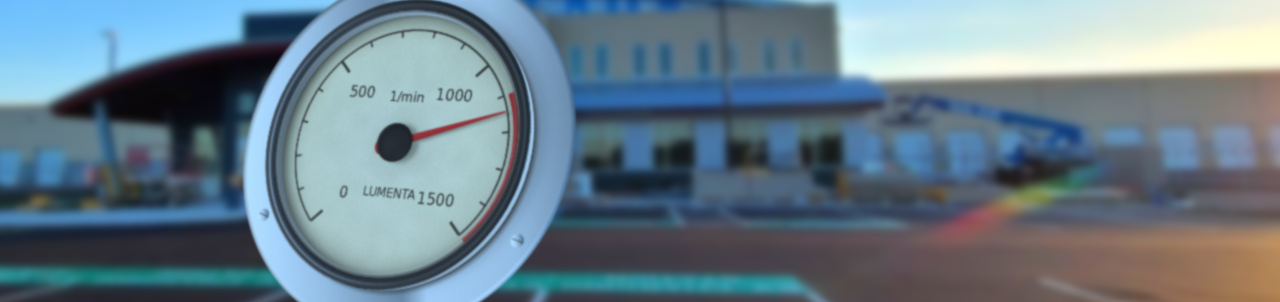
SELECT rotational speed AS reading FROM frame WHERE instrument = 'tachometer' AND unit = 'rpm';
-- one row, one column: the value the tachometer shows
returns 1150 rpm
